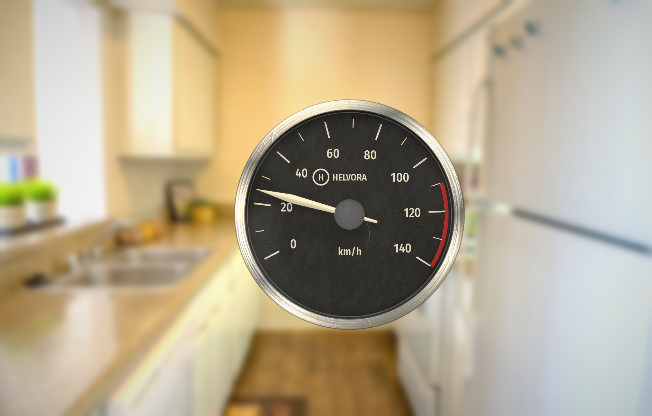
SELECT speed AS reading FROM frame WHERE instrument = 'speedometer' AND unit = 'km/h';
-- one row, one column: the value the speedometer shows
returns 25 km/h
